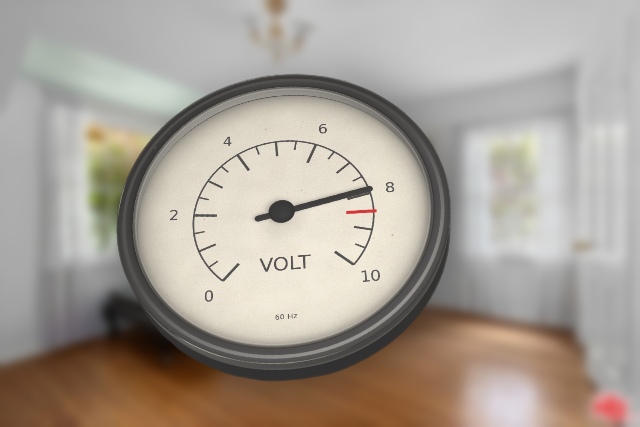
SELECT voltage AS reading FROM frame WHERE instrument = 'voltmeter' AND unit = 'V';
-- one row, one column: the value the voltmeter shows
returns 8 V
